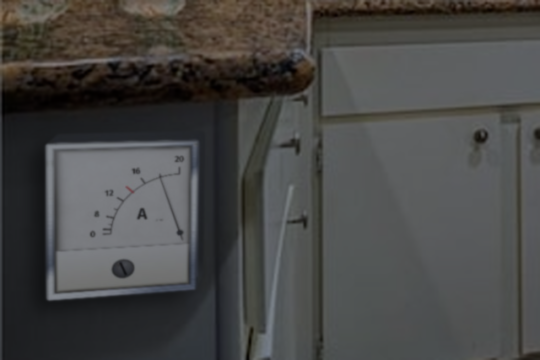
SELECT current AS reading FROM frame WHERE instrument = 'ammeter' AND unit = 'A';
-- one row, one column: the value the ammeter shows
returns 18 A
